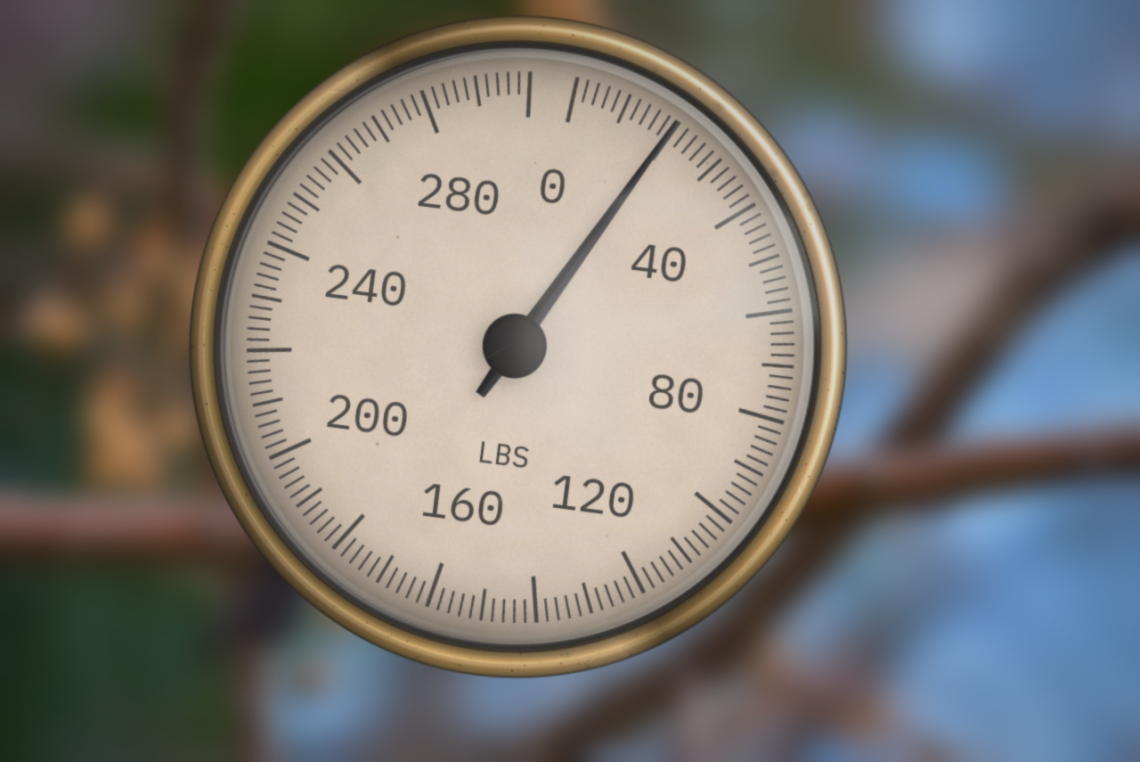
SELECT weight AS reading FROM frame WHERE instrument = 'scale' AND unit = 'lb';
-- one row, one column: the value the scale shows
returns 20 lb
